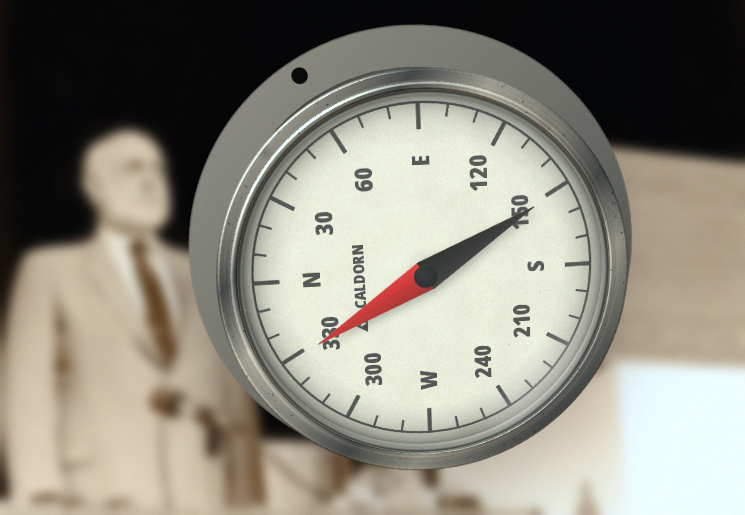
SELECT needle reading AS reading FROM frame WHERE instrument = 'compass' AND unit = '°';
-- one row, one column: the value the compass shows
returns 330 °
